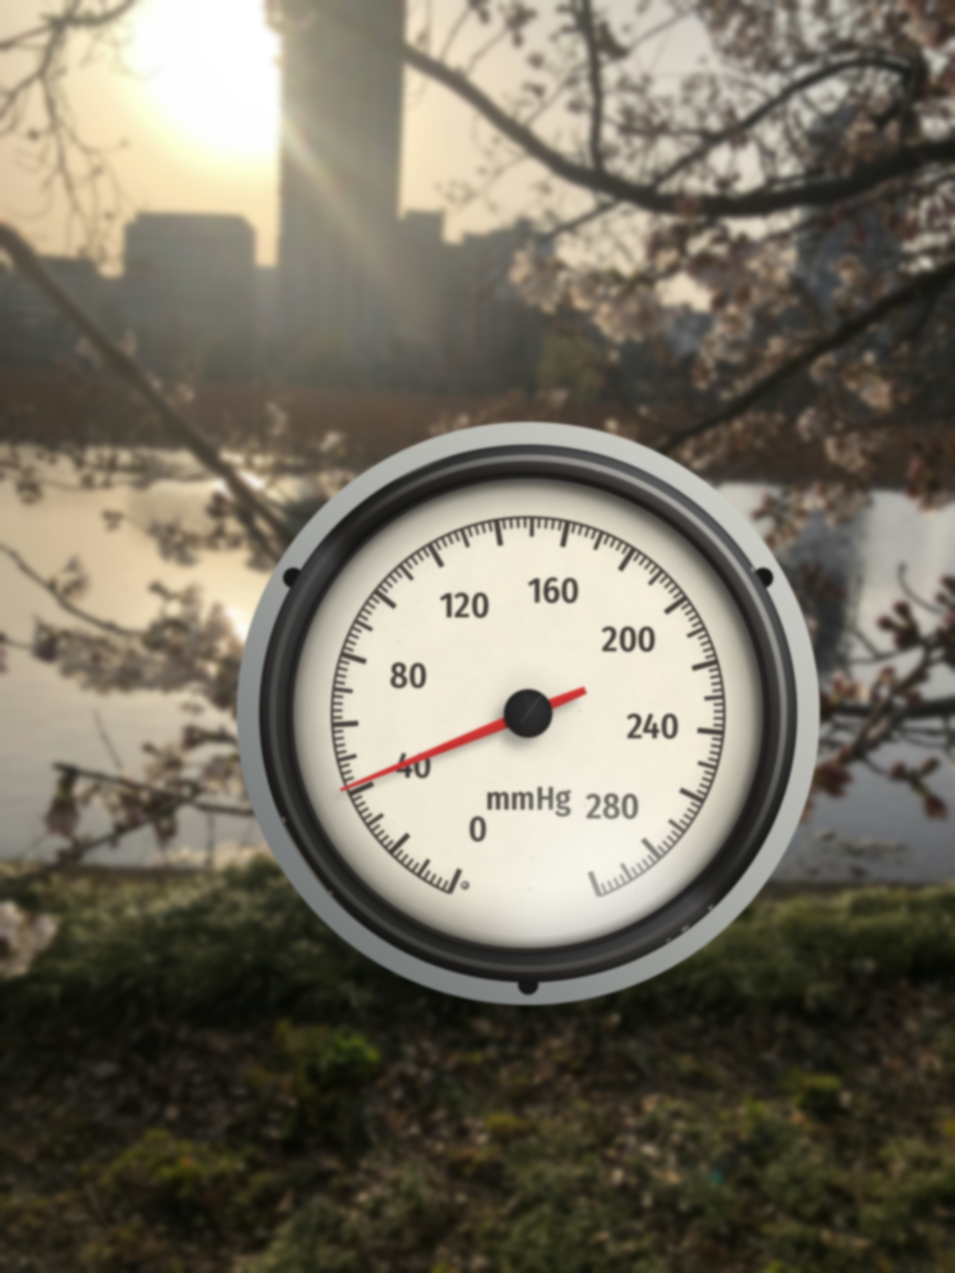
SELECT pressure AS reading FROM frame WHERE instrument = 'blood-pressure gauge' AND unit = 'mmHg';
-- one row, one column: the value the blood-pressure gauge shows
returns 42 mmHg
